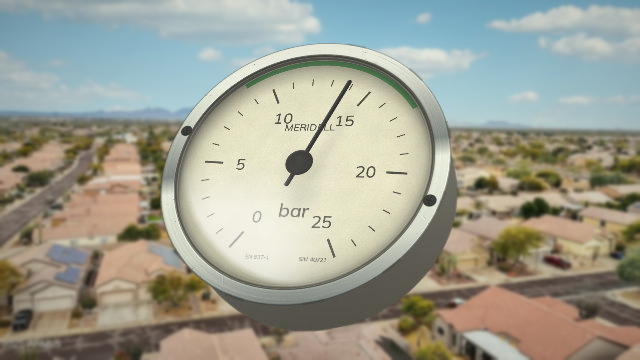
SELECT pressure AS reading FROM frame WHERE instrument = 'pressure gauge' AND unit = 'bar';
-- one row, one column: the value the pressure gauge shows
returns 14 bar
